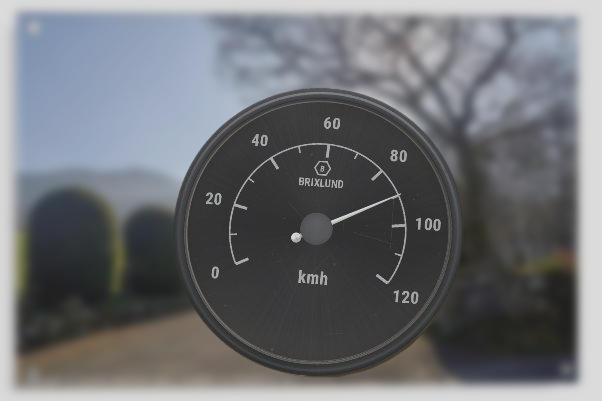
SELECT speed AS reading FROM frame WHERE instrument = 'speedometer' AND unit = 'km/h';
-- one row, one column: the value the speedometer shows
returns 90 km/h
